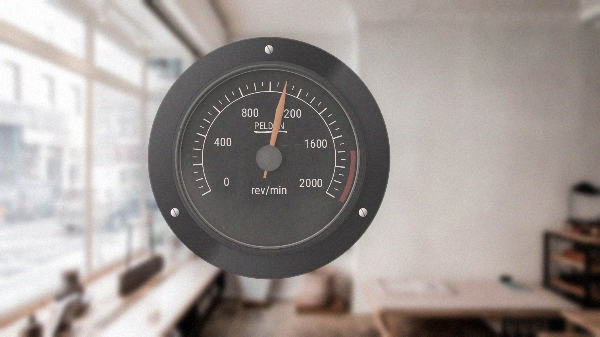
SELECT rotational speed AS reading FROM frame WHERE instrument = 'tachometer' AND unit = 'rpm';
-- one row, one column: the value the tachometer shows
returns 1100 rpm
